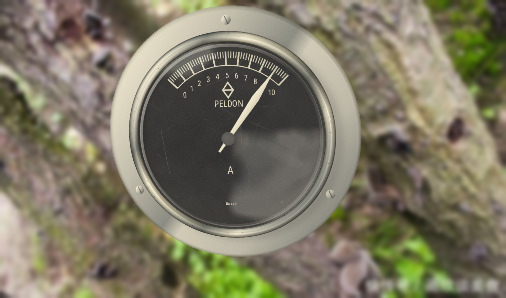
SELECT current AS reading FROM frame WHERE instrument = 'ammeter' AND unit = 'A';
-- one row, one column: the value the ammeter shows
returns 9 A
